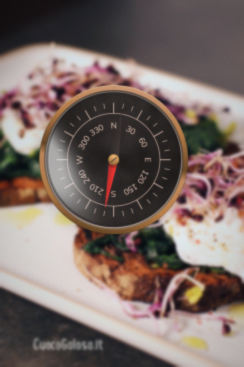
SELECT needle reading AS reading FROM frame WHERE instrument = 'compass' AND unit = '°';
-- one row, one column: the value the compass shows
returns 190 °
